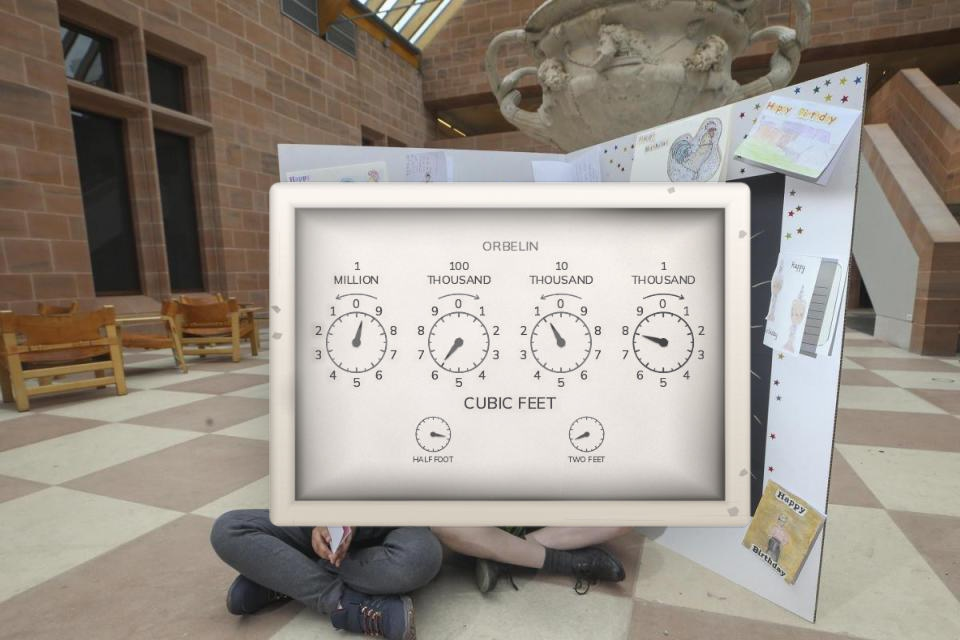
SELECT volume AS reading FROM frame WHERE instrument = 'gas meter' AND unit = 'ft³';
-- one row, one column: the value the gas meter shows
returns 960800 ft³
